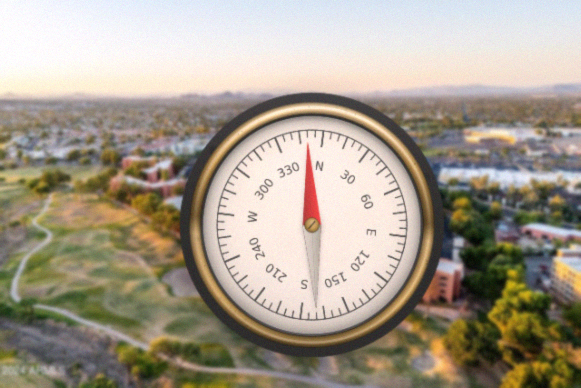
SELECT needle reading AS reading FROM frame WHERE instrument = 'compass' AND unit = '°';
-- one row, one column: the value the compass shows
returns 350 °
